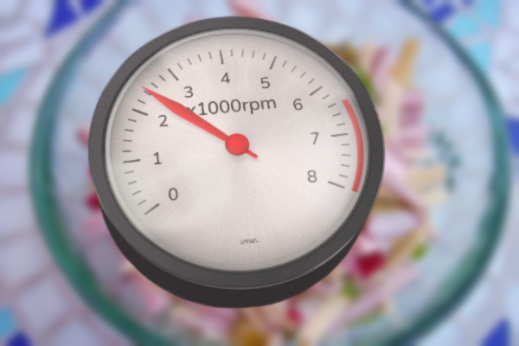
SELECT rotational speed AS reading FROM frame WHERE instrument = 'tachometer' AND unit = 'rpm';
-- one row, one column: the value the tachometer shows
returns 2400 rpm
